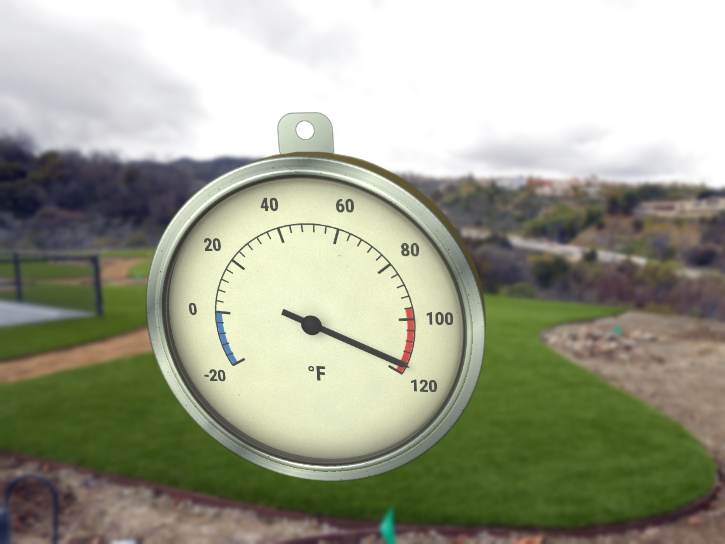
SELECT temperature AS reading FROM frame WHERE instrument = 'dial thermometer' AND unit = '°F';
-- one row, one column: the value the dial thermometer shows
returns 116 °F
